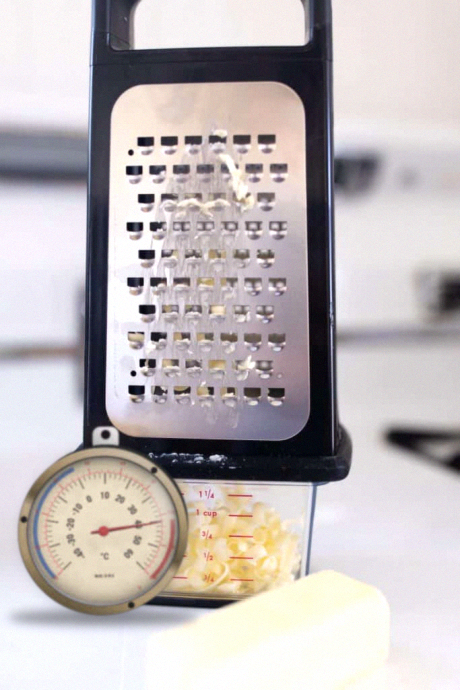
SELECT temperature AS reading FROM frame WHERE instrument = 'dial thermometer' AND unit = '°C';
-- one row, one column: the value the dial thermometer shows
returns 40 °C
